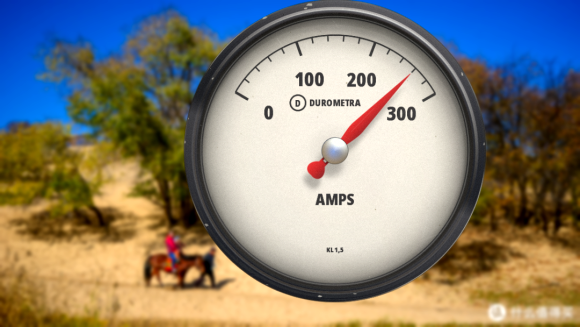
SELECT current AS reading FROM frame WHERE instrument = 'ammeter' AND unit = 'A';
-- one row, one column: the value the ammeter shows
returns 260 A
